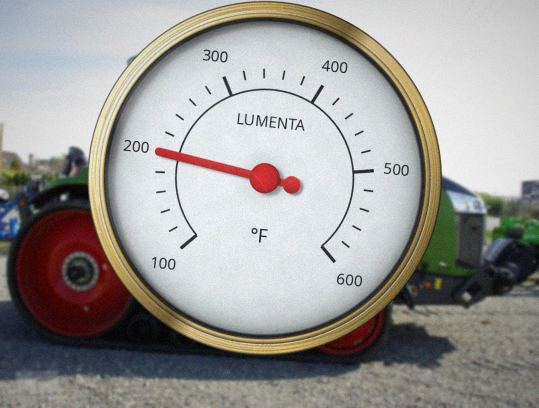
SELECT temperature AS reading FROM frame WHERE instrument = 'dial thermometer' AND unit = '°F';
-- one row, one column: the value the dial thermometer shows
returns 200 °F
